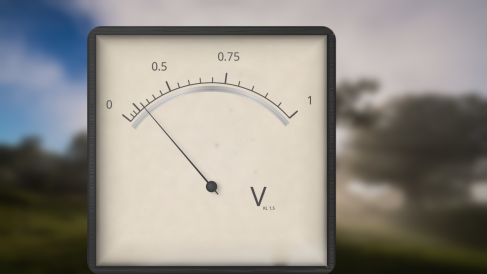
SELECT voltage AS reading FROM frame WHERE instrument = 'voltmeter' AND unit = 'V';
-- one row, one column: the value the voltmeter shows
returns 0.3 V
